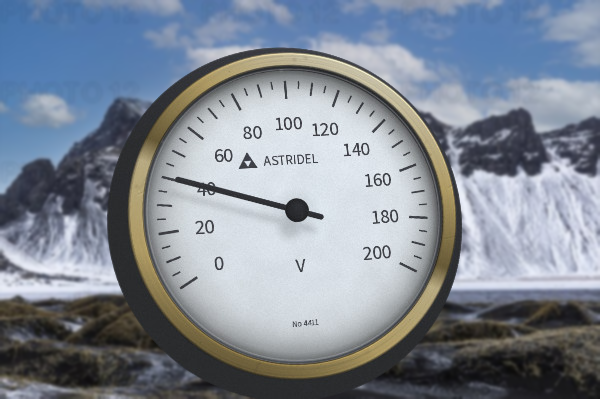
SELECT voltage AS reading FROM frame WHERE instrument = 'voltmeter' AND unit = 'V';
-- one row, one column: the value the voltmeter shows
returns 40 V
